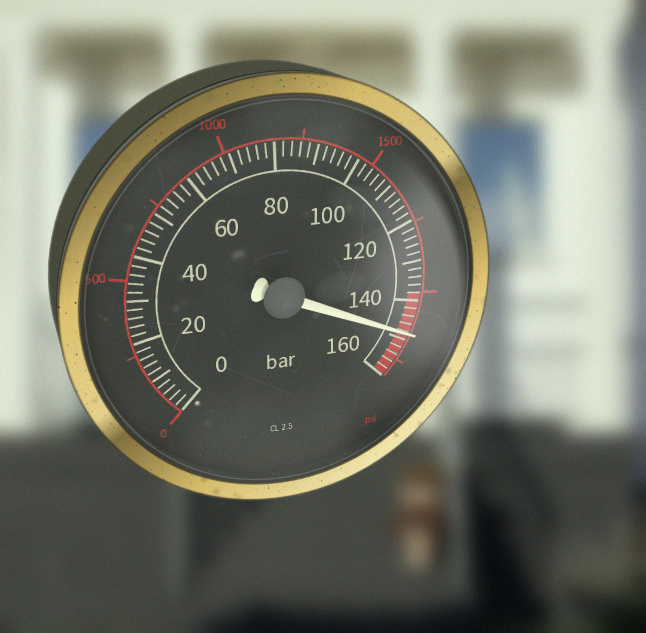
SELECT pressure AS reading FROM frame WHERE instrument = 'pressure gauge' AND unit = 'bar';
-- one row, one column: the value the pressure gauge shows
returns 148 bar
